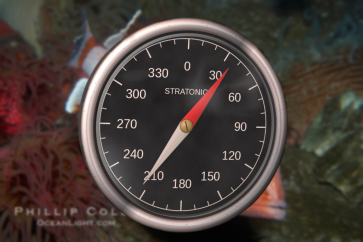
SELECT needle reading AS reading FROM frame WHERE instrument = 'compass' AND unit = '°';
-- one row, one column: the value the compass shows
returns 35 °
